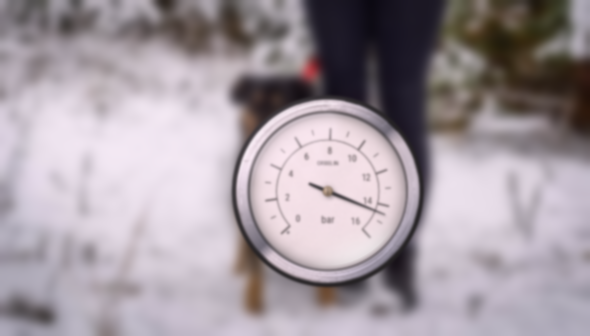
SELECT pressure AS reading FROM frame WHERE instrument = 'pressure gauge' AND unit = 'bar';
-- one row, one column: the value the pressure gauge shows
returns 14.5 bar
